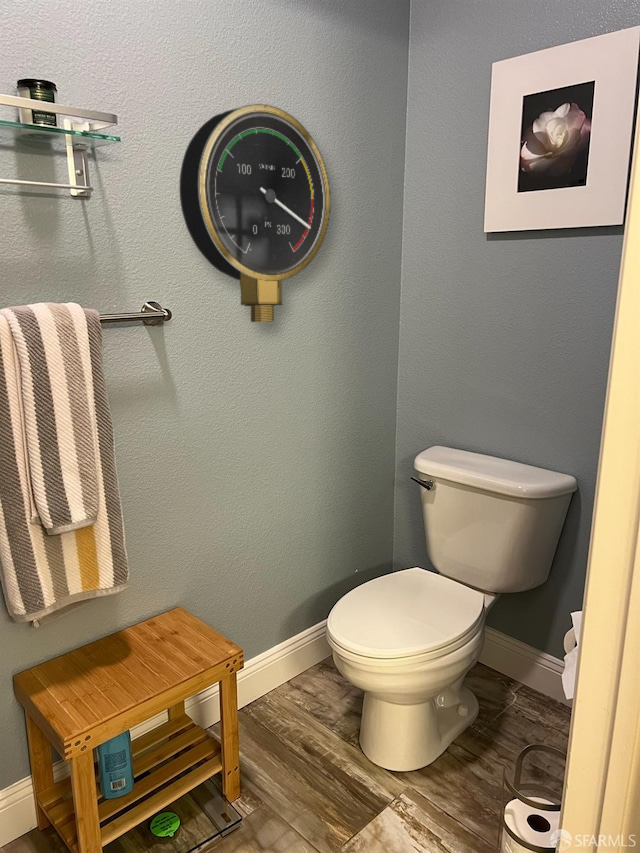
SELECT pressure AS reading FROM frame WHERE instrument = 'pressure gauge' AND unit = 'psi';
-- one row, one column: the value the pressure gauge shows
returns 270 psi
